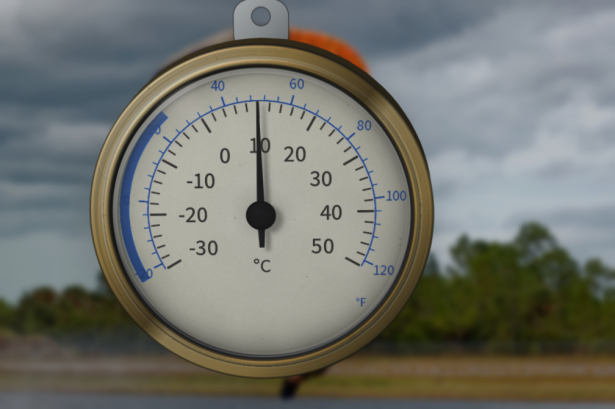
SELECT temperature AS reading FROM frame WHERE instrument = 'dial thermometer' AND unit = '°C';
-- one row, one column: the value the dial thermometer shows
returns 10 °C
